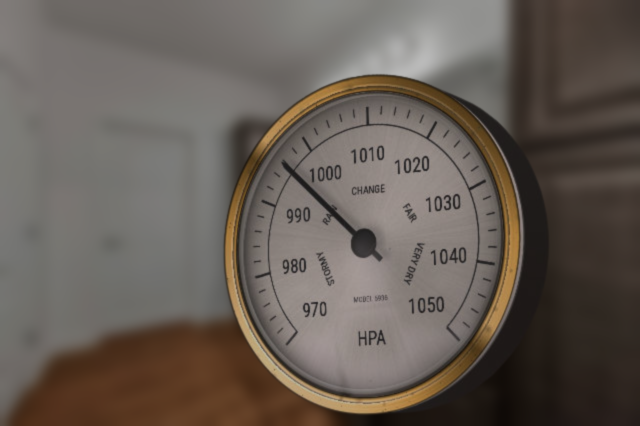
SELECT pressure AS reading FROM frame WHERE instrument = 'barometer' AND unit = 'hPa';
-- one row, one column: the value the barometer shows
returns 996 hPa
